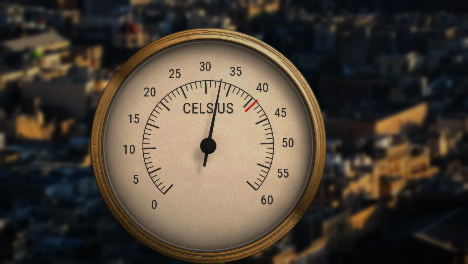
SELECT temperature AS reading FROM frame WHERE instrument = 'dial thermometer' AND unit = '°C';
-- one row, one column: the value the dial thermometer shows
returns 33 °C
